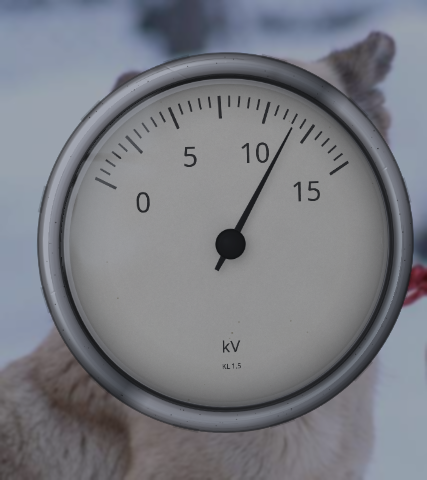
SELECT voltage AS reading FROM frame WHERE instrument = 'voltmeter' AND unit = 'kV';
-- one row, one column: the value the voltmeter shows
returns 11.5 kV
